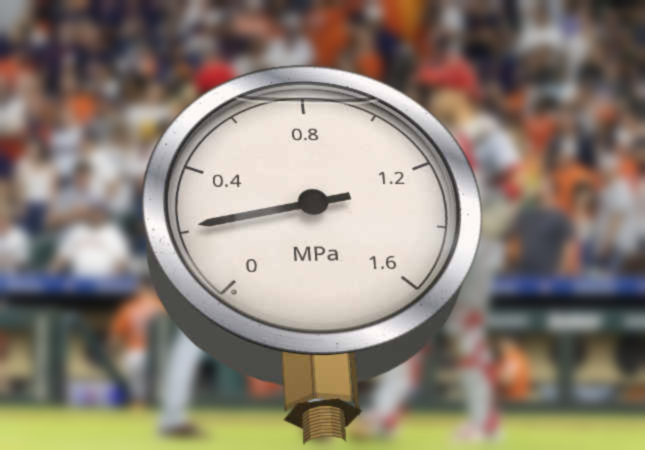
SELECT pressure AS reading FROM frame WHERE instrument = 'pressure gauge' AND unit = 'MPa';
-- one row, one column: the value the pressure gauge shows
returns 0.2 MPa
